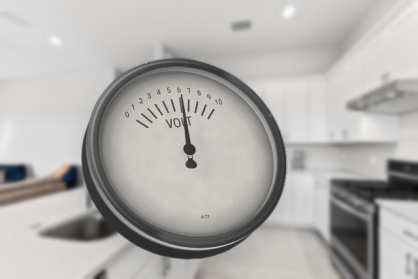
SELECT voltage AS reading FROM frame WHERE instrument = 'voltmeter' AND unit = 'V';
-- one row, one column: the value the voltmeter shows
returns 6 V
